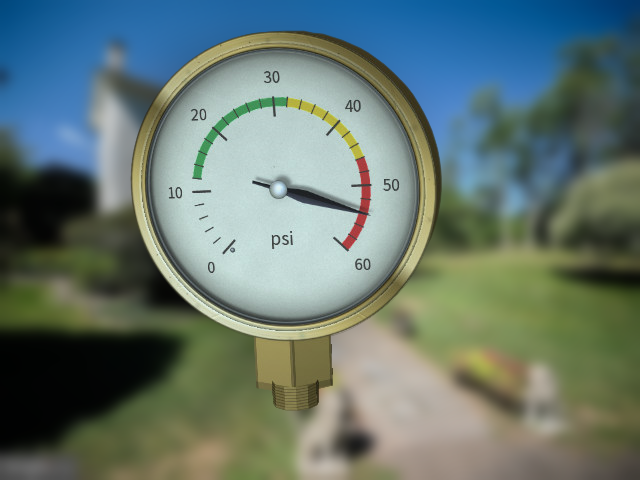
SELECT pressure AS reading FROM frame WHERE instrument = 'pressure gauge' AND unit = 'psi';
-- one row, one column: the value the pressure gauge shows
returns 54 psi
